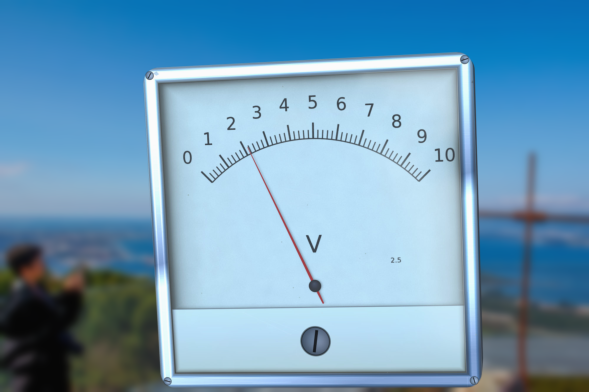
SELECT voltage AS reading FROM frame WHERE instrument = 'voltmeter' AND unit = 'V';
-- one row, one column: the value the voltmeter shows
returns 2.2 V
